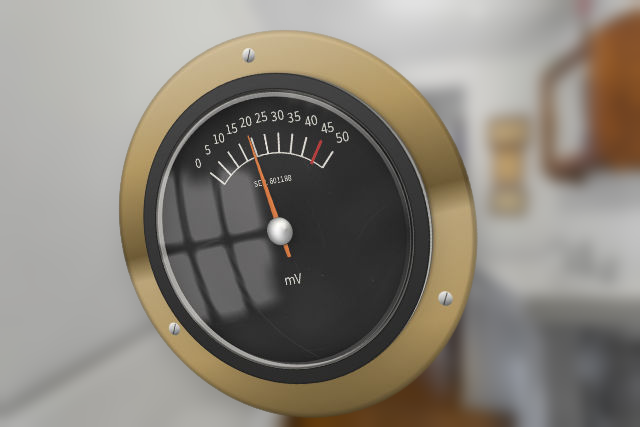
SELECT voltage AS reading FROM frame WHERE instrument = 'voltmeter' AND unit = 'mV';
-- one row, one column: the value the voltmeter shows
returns 20 mV
